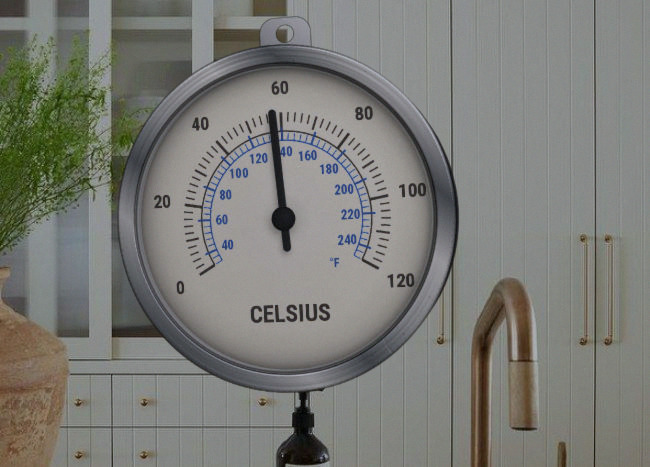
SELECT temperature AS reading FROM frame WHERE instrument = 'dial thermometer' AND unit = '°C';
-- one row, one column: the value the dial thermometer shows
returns 58 °C
